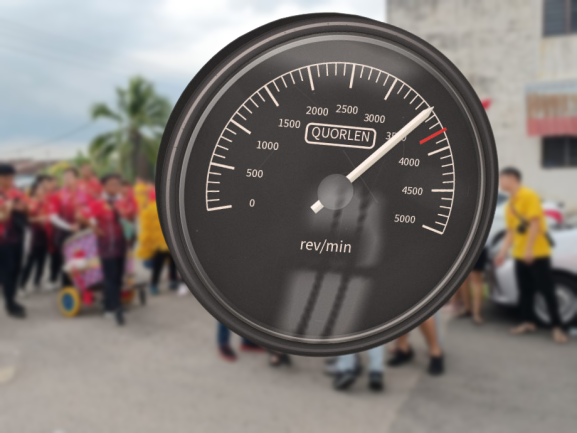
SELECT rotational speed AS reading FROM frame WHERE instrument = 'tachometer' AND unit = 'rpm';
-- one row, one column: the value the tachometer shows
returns 3500 rpm
